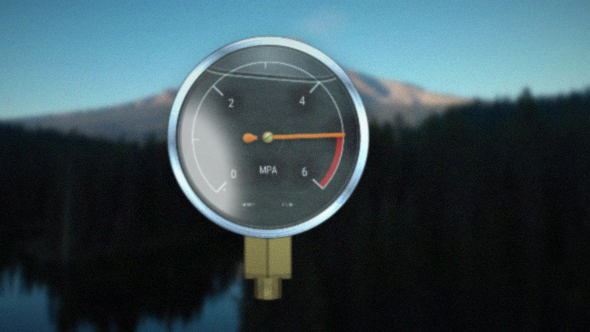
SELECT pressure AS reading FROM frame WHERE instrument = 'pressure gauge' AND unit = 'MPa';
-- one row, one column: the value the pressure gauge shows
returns 5 MPa
